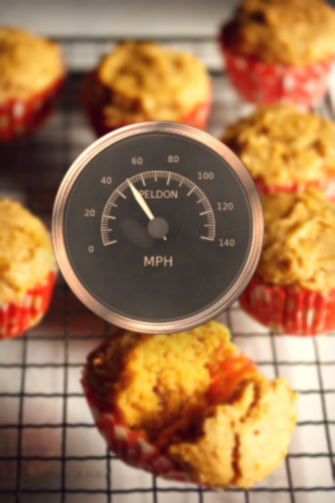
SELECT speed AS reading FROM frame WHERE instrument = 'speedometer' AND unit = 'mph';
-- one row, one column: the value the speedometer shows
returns 50 mph
